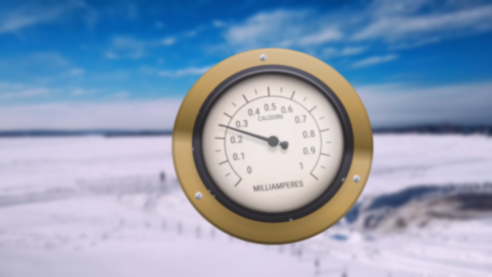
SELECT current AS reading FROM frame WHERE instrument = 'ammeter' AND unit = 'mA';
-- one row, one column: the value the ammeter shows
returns 0.25 mA
